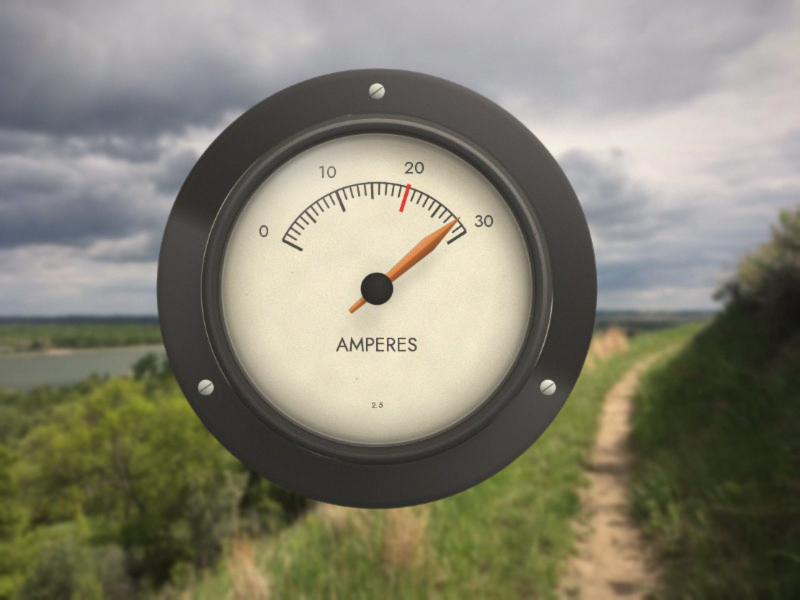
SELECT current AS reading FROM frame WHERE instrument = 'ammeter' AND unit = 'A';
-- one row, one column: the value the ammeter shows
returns 28 A
